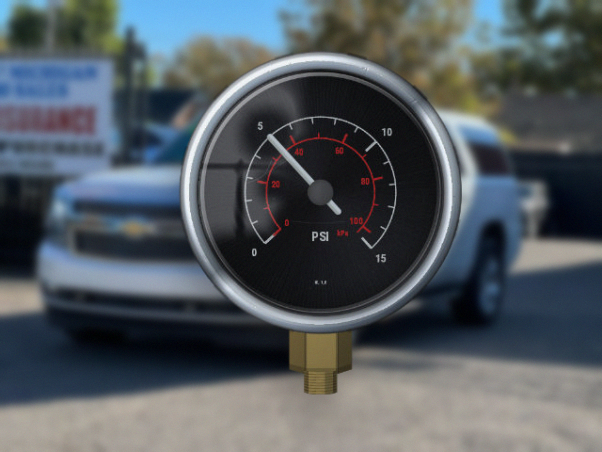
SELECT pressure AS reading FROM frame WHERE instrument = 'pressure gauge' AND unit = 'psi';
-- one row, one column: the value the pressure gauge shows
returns 5 psi
